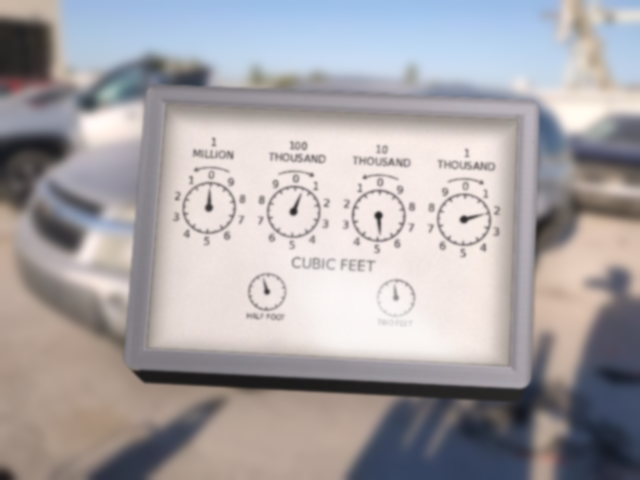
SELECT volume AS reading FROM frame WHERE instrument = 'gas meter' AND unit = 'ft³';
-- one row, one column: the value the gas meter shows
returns 5200 ft³
